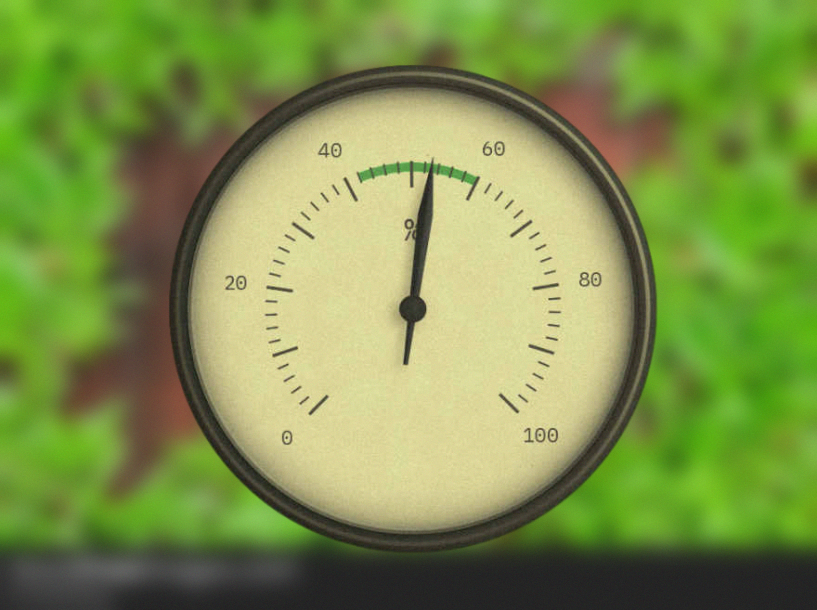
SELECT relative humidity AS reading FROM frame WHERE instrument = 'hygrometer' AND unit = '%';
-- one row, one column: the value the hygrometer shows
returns 53 %
